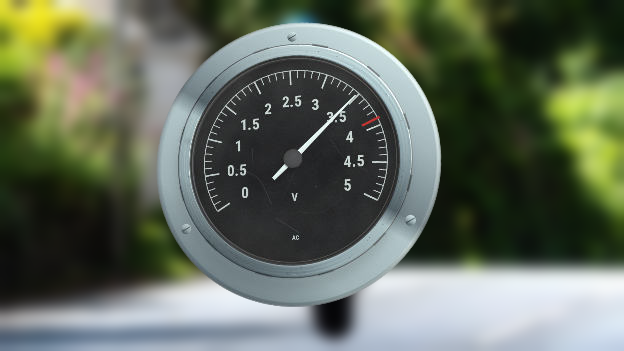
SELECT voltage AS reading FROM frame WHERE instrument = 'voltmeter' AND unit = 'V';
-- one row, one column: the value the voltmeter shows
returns 3.5 V
